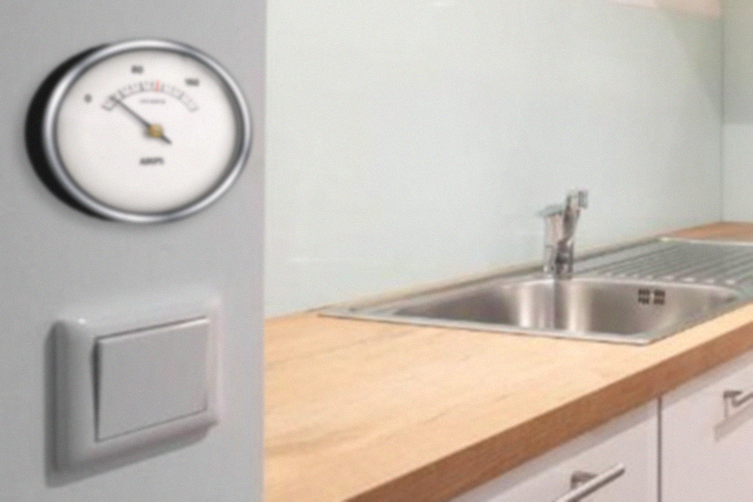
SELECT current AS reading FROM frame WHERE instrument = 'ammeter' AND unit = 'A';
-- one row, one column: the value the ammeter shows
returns 20 A
